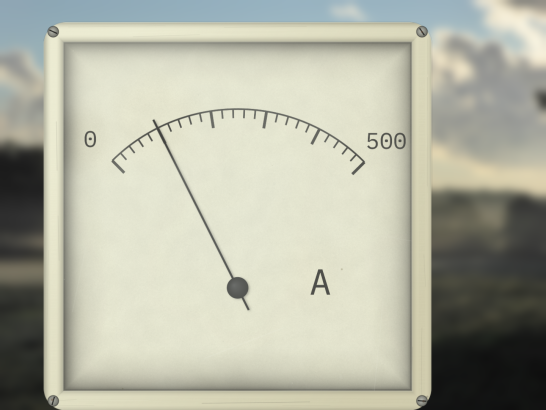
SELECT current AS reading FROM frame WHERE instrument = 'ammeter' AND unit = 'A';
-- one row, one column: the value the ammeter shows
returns 100 A
